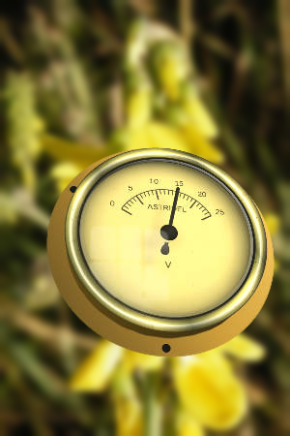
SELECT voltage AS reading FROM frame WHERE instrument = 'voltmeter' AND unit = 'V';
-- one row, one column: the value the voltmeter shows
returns 15 V
